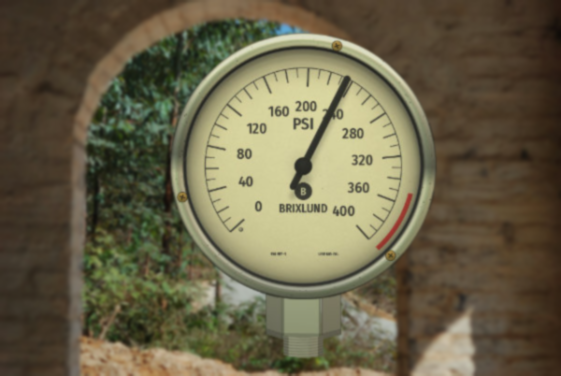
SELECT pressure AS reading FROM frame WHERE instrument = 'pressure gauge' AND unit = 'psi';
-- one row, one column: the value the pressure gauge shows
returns 235 psi
